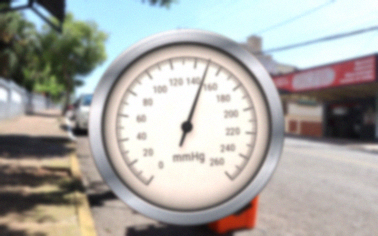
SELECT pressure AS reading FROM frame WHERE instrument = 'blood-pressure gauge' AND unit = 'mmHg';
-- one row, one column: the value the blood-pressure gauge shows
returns 150 mmHg
